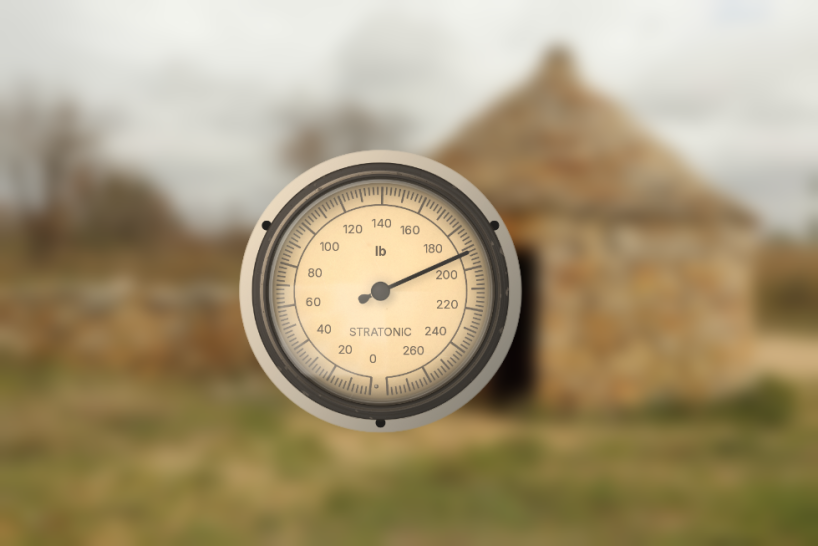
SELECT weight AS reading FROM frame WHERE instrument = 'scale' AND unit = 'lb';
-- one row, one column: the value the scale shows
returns 192 lb
